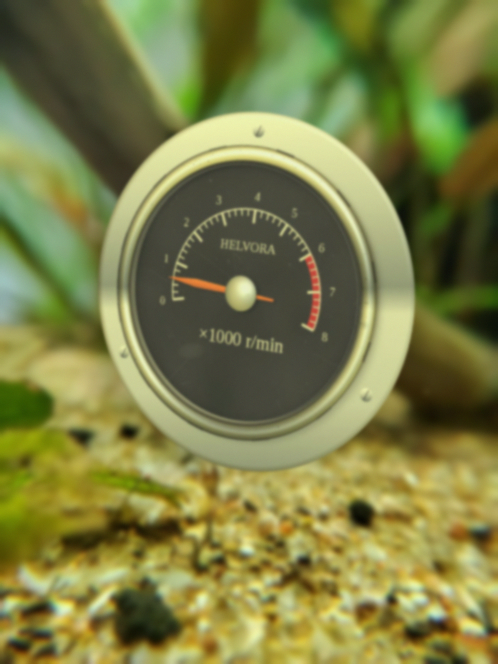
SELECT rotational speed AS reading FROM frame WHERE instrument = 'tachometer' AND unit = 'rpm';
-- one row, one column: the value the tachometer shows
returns 600 rpm
